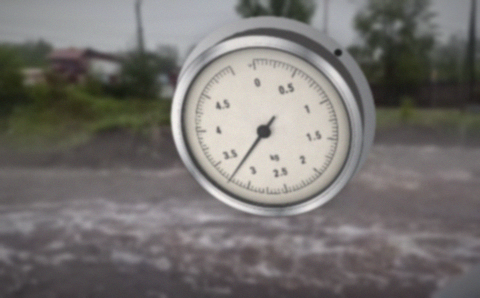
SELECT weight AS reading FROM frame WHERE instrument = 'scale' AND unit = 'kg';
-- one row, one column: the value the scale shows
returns 3.25 kg
